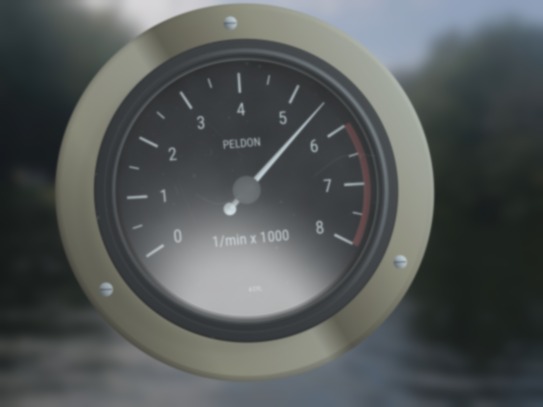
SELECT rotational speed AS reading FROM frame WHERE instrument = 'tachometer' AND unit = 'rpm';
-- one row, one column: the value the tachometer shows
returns 5500 rpm
